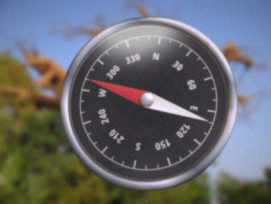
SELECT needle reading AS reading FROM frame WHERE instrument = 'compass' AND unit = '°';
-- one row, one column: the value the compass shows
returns 280 °
